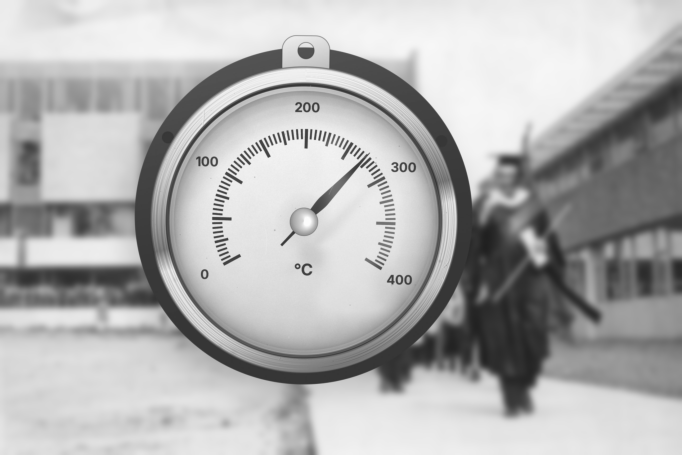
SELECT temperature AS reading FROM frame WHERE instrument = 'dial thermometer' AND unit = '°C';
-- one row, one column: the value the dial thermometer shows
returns 270 °C
